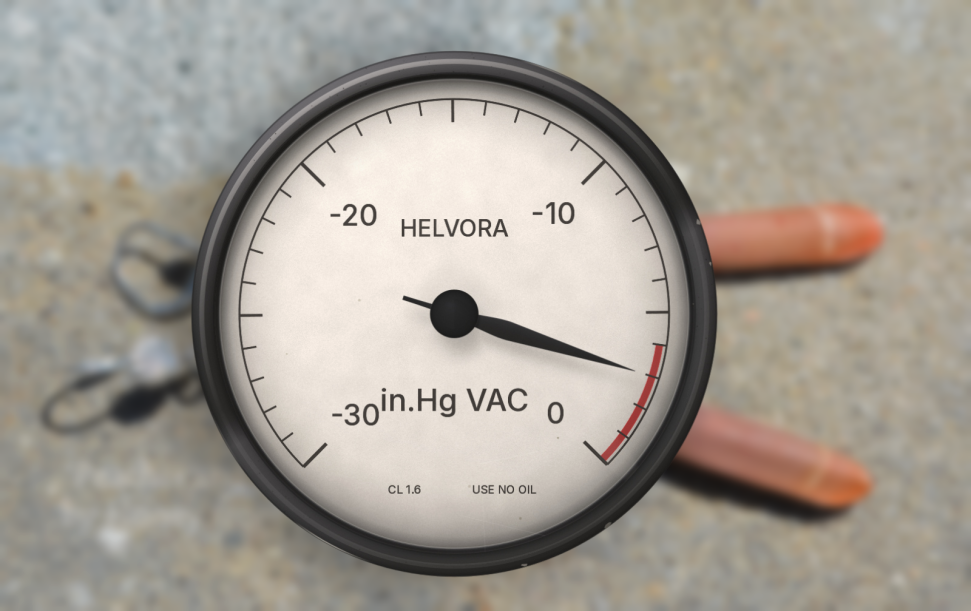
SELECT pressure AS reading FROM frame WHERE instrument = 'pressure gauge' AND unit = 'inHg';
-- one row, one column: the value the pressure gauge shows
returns -3 inHg
